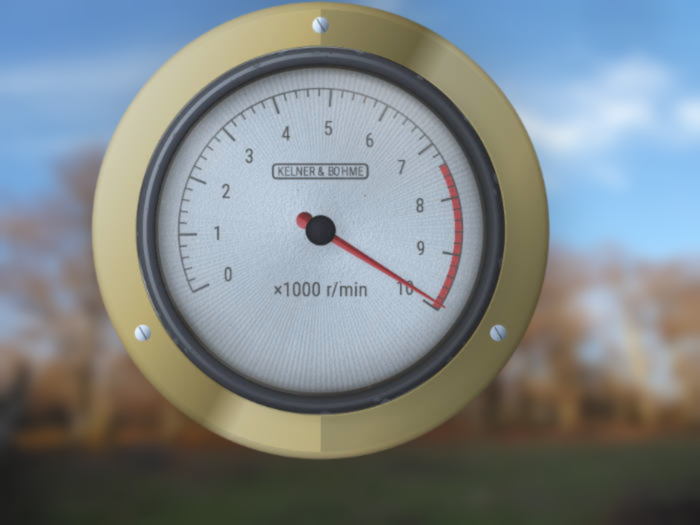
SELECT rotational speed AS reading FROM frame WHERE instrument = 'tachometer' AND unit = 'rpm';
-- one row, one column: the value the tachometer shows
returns 9900 rpm
